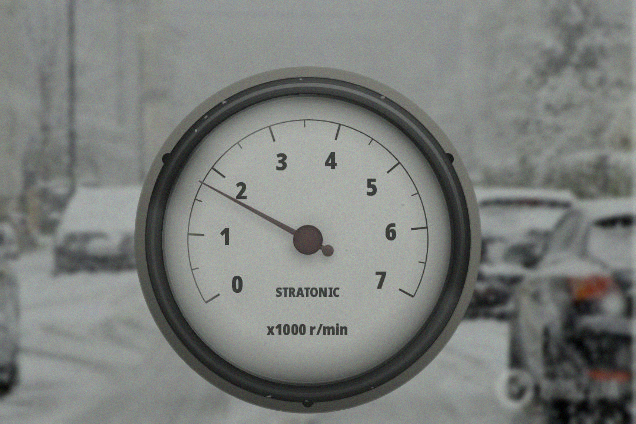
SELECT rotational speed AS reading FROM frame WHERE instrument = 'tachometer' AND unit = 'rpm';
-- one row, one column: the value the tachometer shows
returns 1750 rpm
